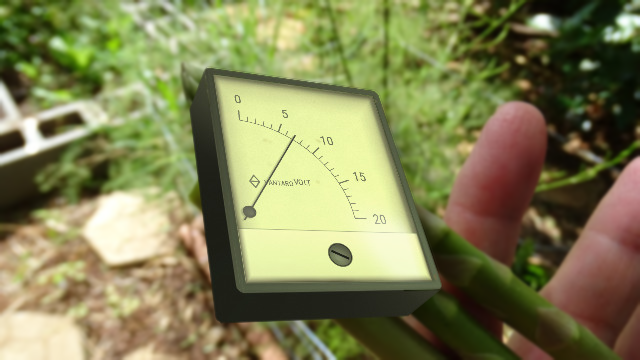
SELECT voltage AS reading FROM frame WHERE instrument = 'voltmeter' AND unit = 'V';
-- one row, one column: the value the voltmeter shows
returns 7 V
